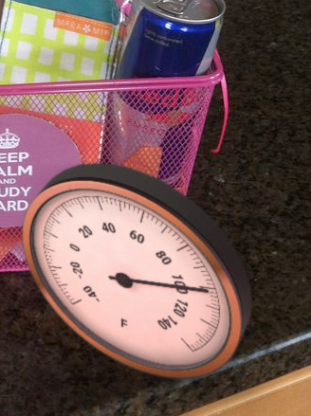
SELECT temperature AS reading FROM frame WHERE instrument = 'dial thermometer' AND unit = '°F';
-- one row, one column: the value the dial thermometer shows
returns 100 °F
